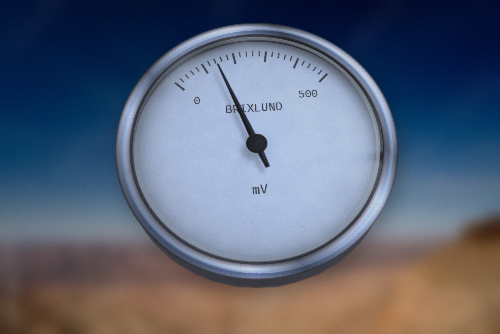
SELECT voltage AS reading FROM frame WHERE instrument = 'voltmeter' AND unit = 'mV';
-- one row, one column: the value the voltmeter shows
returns 140 mV
